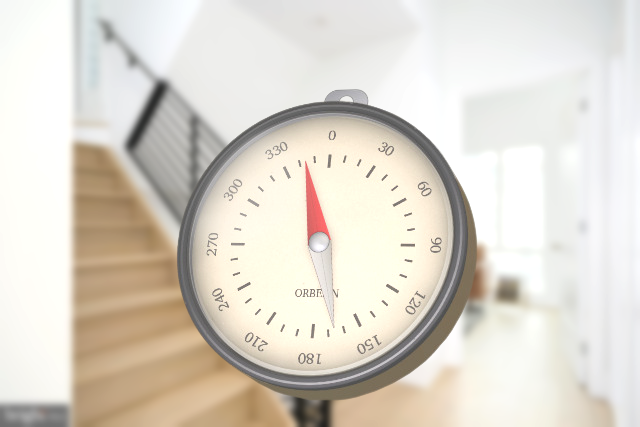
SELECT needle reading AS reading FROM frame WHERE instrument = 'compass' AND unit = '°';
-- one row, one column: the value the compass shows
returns 345 °
